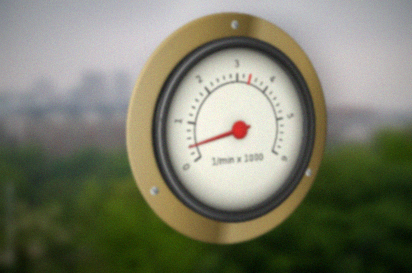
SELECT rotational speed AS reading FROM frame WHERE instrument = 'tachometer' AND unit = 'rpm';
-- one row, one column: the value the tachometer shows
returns 400 rpm
